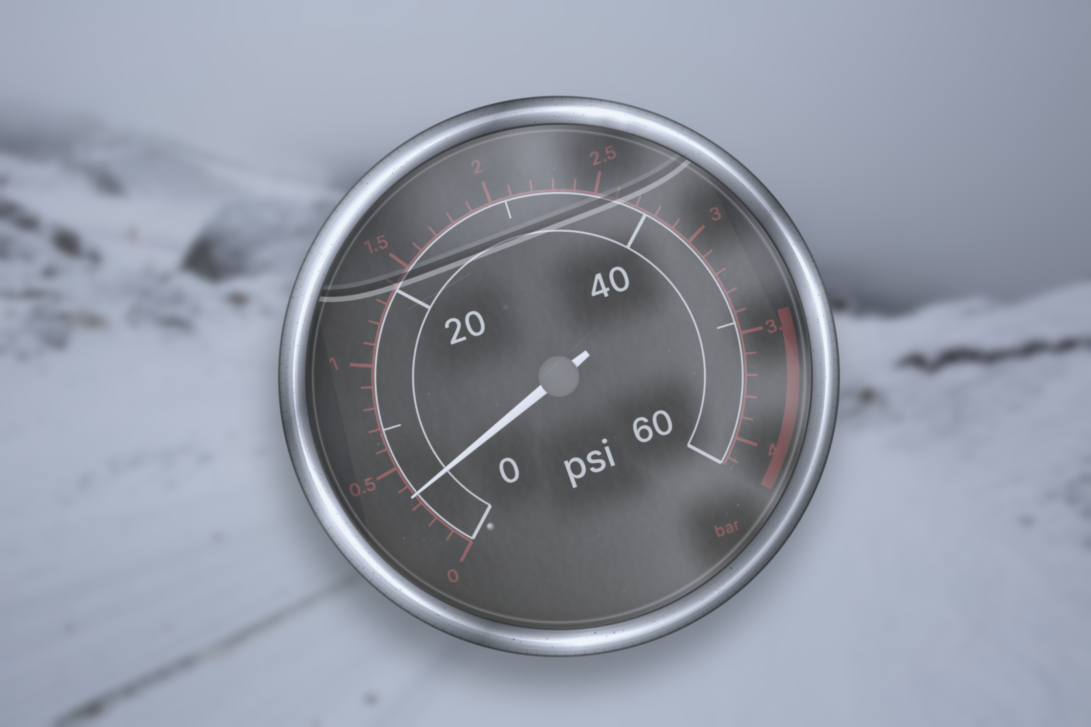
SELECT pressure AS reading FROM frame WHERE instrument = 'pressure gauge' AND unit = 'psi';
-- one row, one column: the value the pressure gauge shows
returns 5 psi
